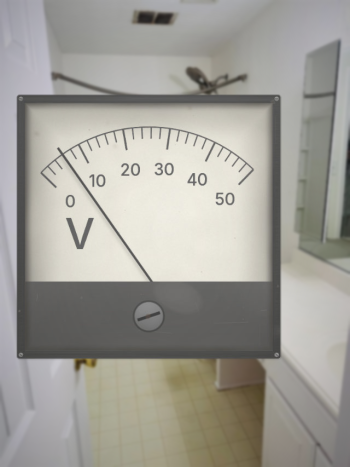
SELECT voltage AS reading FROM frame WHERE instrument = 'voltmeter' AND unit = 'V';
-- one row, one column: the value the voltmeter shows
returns 6 V
